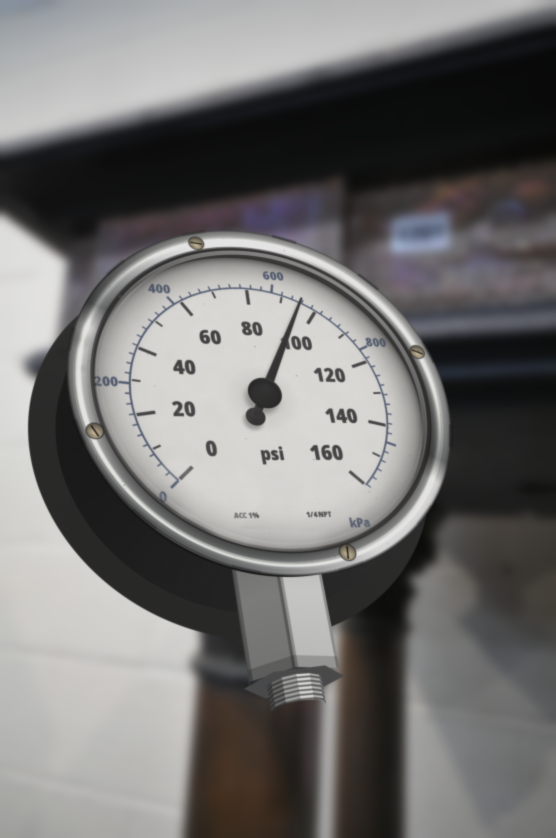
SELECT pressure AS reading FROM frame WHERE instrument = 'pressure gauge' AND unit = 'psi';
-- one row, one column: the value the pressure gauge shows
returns 95 psi
